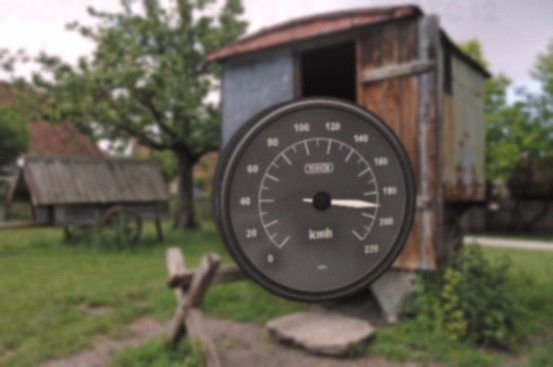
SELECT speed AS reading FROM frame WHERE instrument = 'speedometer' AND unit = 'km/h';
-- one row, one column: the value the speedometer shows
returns 190 km/h
